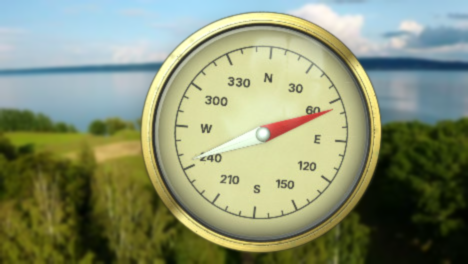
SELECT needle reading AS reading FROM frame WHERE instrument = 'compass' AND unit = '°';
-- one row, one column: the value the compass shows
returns 65 °
